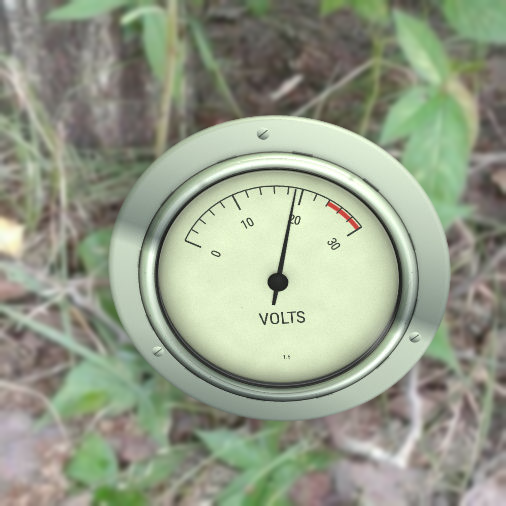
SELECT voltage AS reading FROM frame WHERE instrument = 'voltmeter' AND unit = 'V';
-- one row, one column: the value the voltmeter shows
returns 19 V
